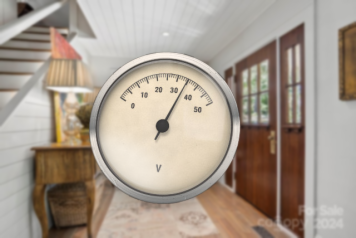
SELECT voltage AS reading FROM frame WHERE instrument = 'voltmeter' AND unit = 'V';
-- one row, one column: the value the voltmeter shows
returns 35 V
